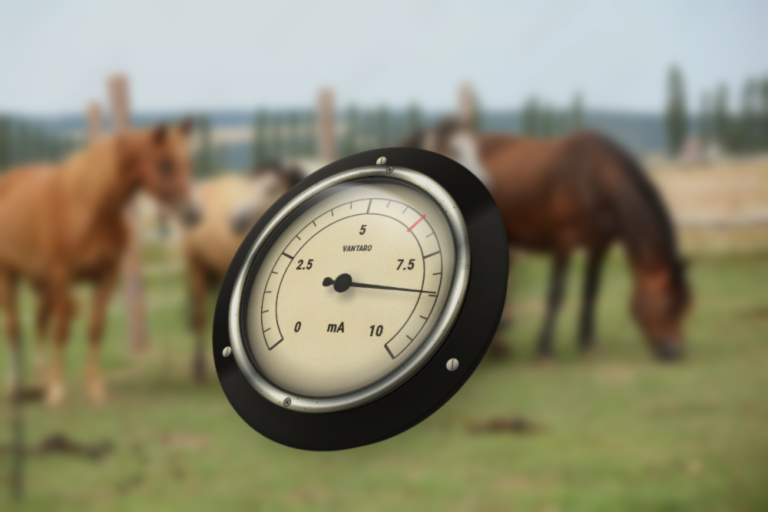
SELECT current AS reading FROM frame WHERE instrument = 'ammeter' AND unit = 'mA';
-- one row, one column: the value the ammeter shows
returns 8.5 mA
